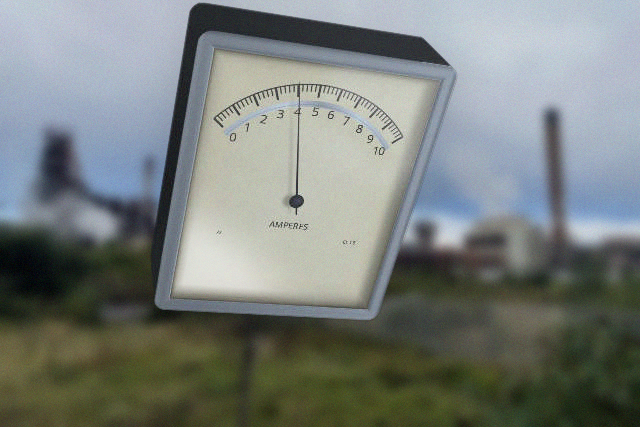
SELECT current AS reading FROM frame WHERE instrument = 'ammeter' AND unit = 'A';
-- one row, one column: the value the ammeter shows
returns 4 A
